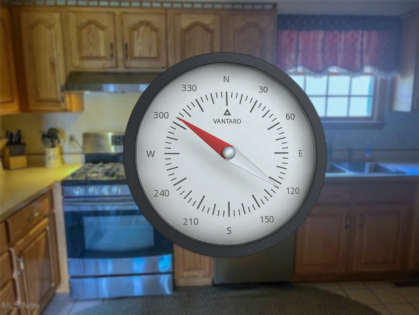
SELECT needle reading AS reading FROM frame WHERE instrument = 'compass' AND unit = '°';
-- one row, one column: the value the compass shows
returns 305 °
